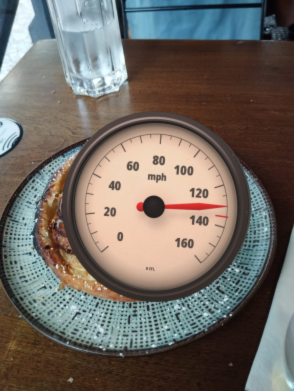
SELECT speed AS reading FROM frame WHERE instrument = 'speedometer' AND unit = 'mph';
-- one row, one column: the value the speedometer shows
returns 130 mph
